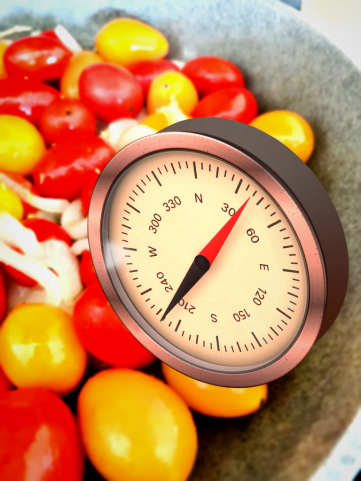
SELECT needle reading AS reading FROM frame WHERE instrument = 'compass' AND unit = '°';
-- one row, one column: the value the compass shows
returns 40 °
